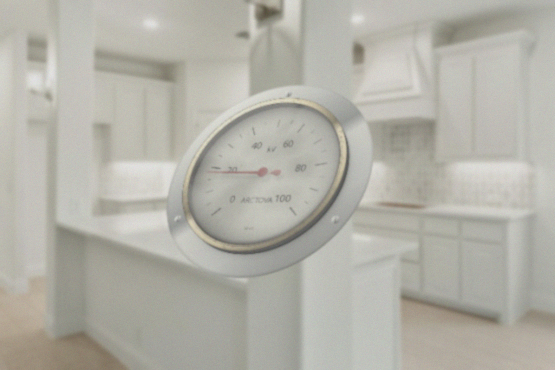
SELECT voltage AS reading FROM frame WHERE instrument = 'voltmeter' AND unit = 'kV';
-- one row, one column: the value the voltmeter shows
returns 17.5 kV
